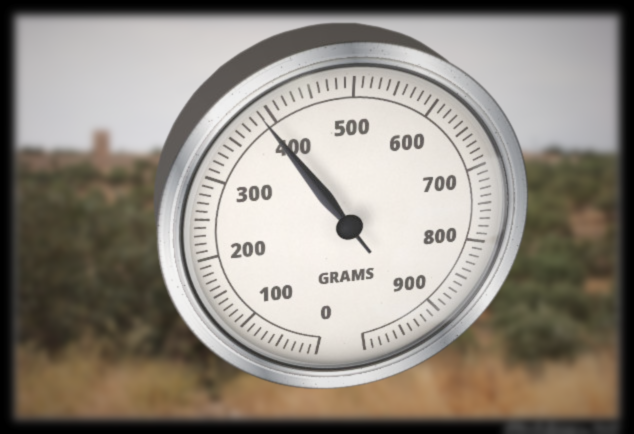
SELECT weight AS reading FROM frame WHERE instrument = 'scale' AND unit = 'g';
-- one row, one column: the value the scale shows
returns 390 g
